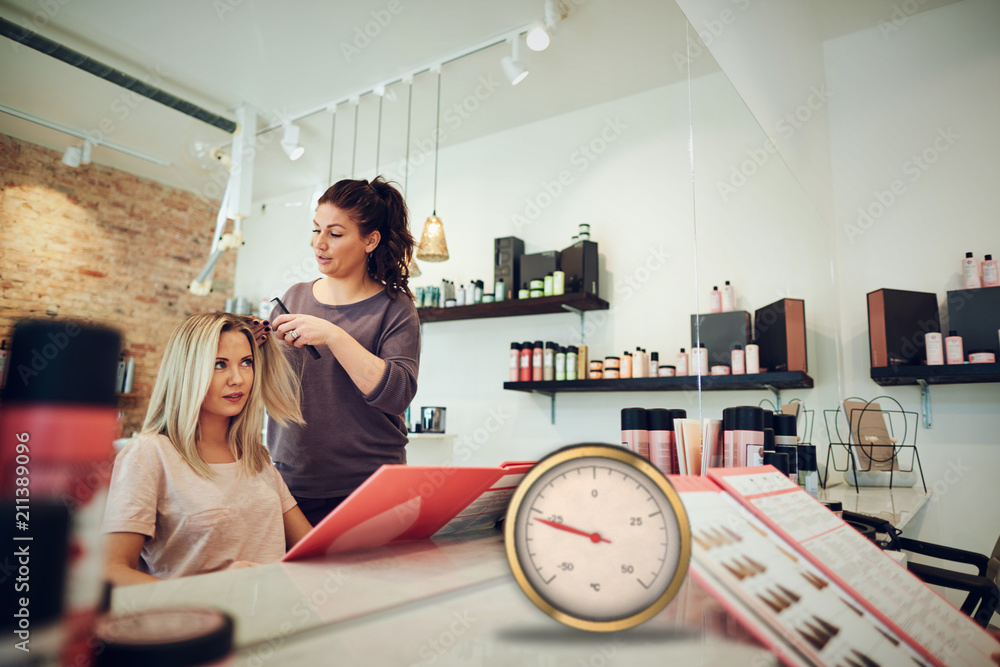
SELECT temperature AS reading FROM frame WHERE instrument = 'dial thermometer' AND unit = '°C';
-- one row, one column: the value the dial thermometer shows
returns -27.5 °C
